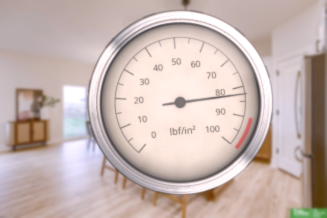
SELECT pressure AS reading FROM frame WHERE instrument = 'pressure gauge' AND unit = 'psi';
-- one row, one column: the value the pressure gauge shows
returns 82.5 psi
